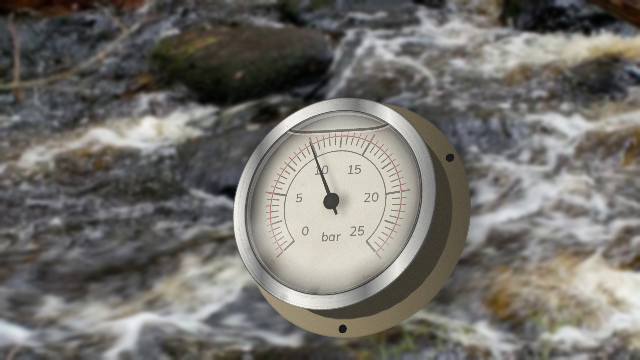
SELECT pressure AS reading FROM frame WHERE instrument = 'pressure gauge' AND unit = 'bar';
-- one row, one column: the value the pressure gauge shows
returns 10 bar
